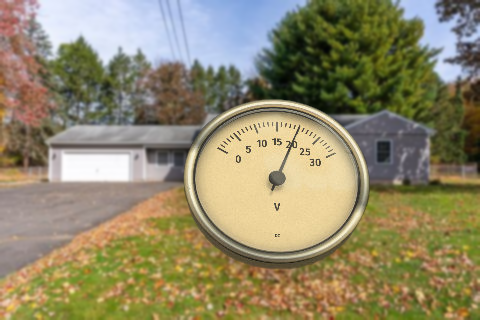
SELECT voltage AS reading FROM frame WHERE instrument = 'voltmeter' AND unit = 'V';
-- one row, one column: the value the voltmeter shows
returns 20 V
